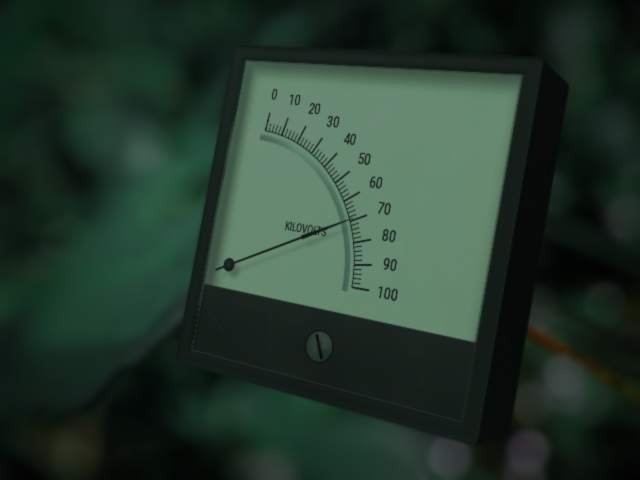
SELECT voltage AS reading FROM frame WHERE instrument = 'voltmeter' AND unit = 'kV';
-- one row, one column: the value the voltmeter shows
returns 70 kV
